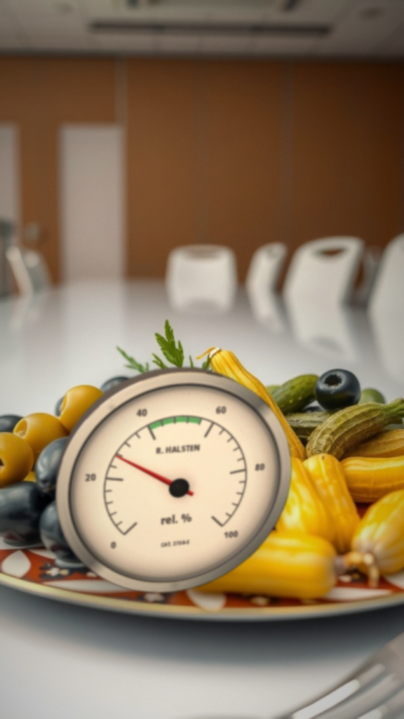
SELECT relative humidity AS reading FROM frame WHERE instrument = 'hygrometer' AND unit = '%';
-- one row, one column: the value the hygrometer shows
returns 28 %
